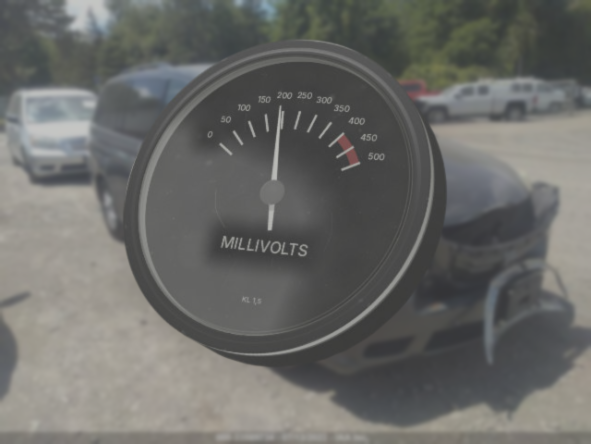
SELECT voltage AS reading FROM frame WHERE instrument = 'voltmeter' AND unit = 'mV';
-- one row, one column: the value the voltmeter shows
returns 200 mV
